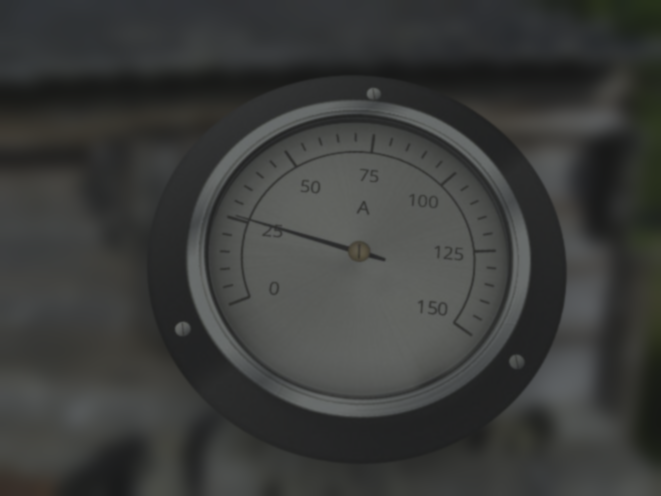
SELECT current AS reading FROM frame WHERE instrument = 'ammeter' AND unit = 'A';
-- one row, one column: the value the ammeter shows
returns 25 A
